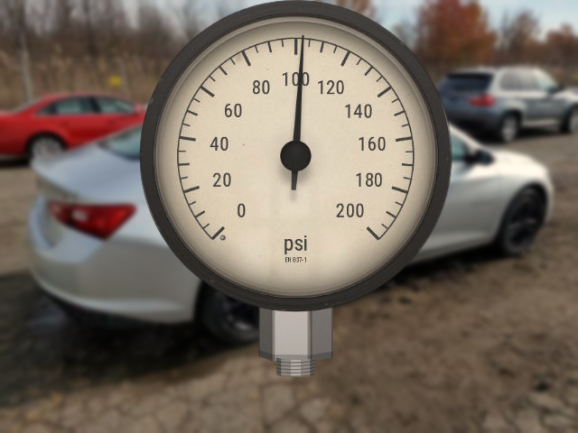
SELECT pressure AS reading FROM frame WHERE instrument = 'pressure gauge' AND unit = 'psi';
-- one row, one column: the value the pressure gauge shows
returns 102.5 psi
